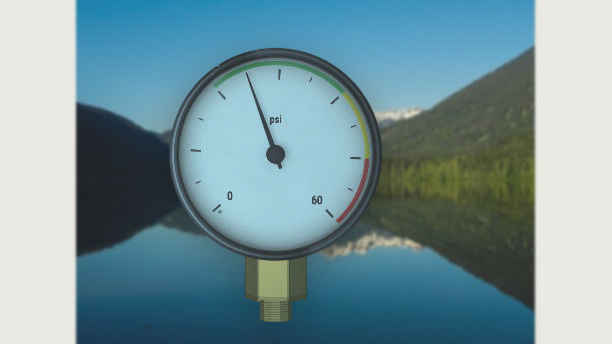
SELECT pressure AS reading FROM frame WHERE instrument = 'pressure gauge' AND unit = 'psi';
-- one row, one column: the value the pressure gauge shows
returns 25 psi
